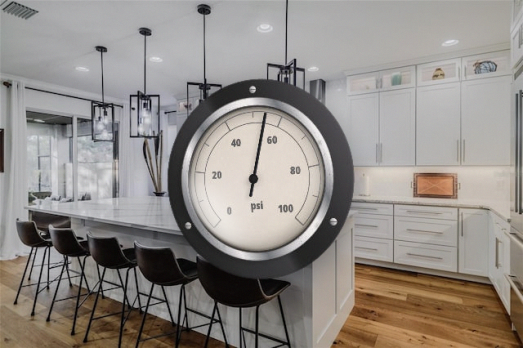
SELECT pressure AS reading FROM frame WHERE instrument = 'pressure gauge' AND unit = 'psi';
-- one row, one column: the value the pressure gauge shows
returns 55 psi
